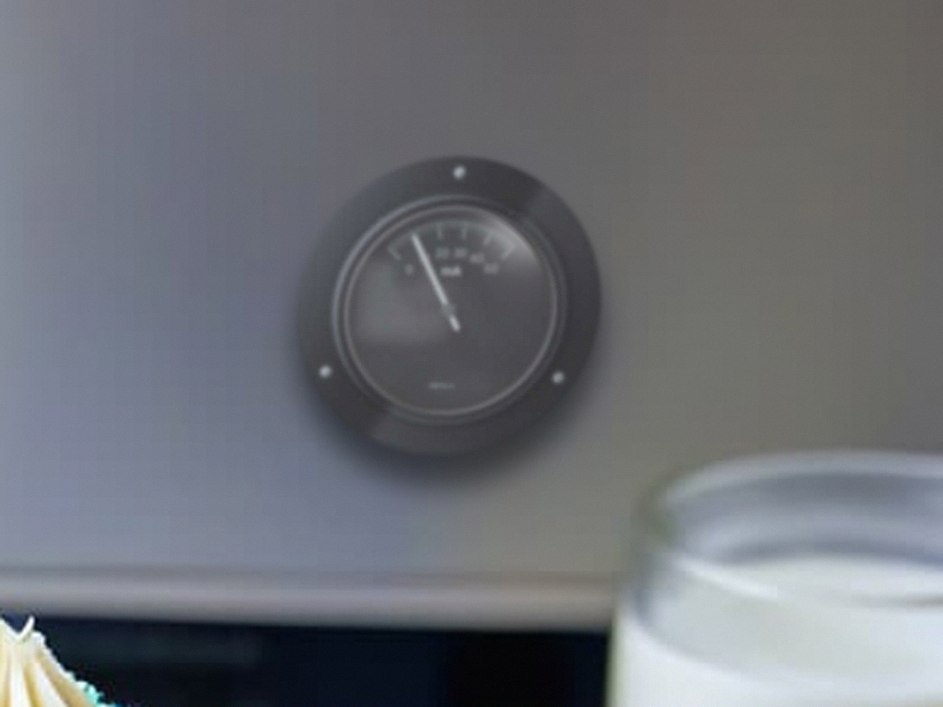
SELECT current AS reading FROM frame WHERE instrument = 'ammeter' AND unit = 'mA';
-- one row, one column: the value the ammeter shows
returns 10 mA
